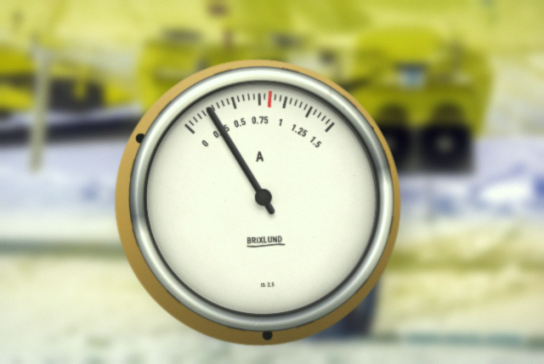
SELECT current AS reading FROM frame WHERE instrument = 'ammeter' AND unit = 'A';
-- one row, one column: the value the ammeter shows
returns 0.25 A
